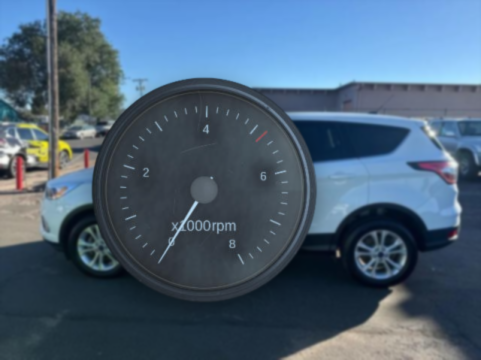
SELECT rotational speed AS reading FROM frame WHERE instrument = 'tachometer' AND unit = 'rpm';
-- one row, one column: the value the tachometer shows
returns 0 rpm
